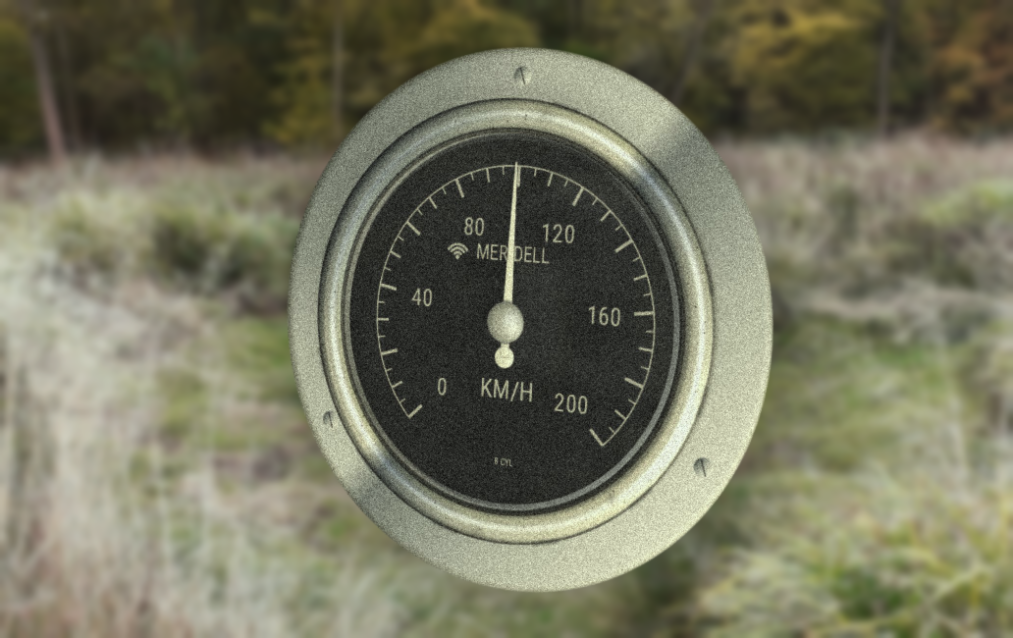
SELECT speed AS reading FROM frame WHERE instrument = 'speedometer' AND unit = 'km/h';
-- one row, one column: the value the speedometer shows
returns 100 km/h
